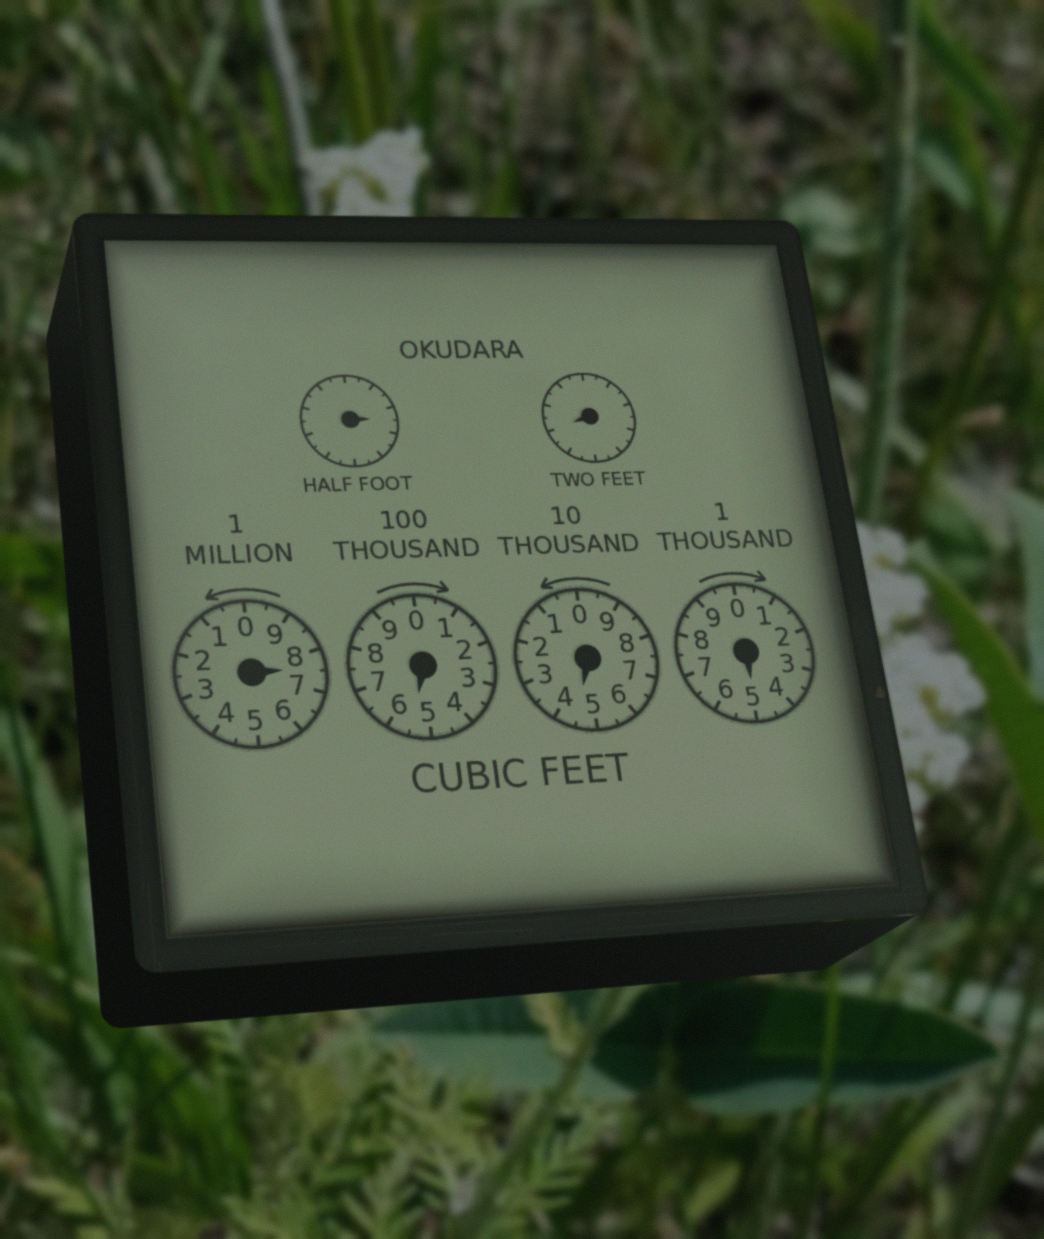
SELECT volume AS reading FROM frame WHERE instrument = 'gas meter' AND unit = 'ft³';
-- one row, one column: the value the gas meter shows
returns 754500 ft³
